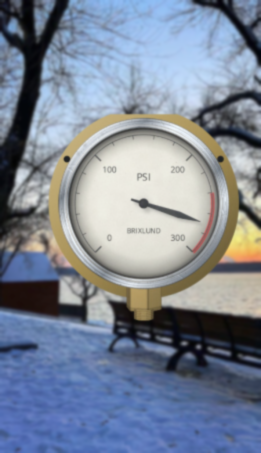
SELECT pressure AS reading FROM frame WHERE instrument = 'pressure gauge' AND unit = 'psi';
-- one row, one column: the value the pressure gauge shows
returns 270 psi
